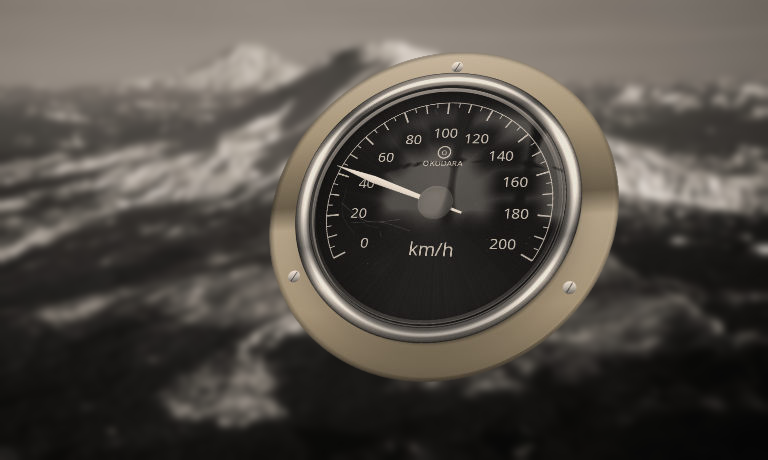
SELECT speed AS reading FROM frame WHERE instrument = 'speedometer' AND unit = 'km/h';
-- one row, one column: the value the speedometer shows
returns 42.5 km/h
